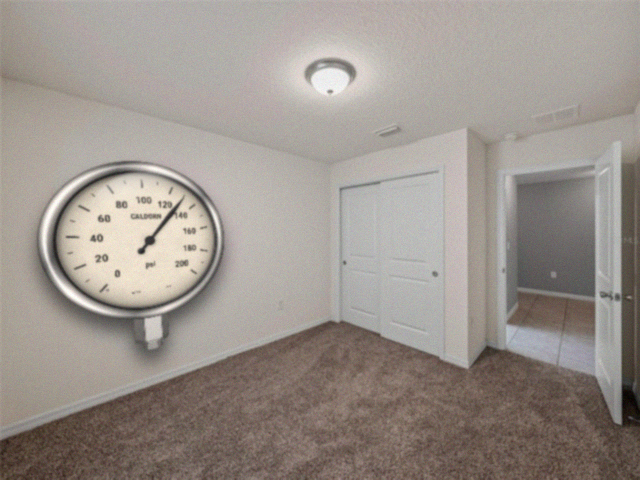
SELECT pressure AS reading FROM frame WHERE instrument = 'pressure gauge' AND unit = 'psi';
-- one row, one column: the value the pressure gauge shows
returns 130 psi
